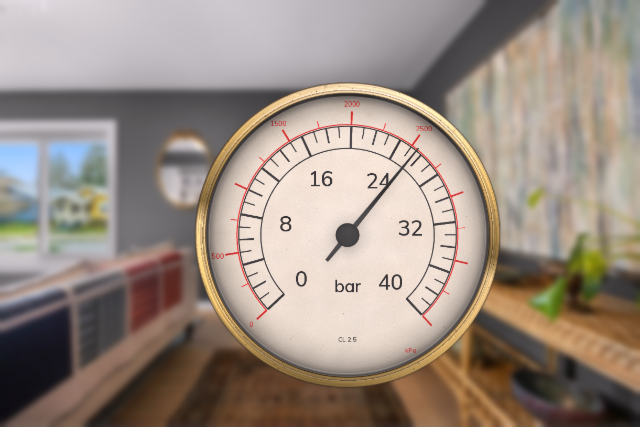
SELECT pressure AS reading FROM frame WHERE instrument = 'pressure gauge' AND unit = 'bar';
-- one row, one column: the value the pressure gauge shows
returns 25.5 bar
